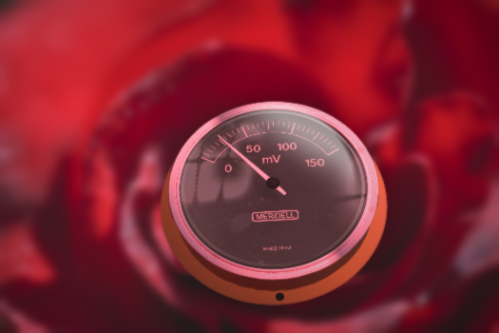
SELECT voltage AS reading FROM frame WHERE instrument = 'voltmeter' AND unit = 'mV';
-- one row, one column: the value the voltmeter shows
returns 25 mV
